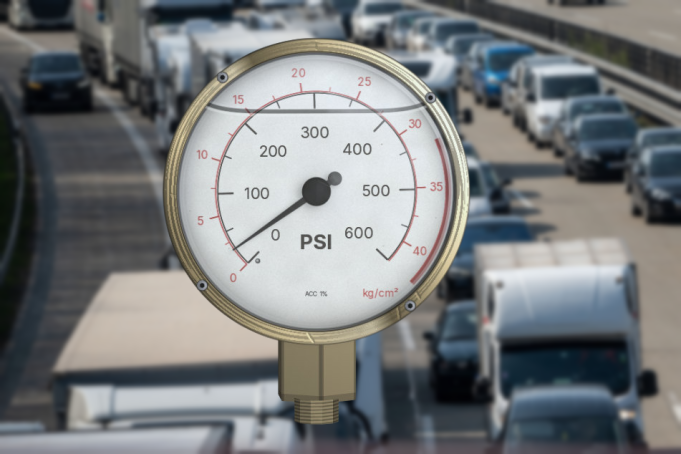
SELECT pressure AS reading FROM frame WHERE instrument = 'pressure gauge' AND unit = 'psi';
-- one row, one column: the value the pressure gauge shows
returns 25 psi
